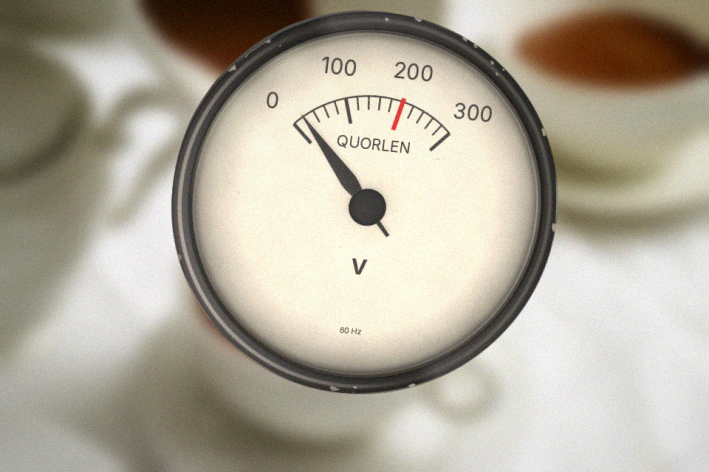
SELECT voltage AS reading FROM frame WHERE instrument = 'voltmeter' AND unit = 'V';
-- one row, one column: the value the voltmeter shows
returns 20 V
